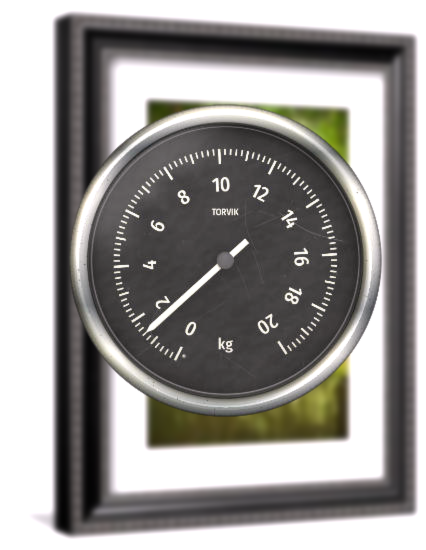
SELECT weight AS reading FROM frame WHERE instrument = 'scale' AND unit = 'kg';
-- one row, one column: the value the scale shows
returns 1.4 kg
